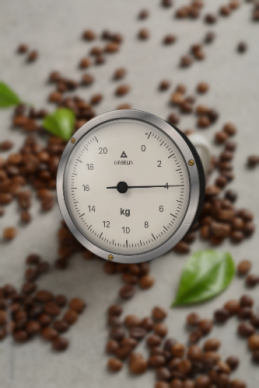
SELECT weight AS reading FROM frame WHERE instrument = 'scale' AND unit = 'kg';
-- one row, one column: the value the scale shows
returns 4 kg
